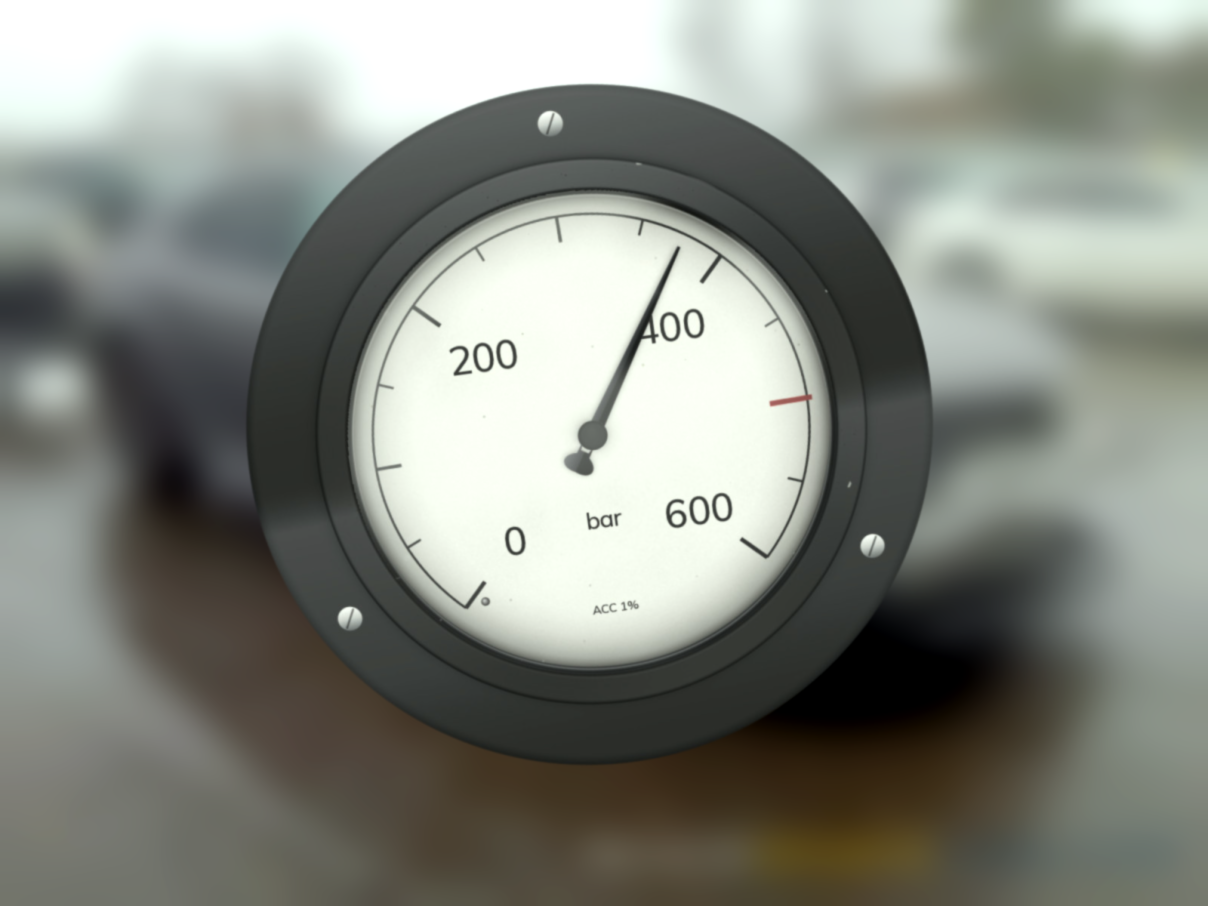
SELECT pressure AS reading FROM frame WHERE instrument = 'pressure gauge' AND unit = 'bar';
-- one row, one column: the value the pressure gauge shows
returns 375 bar
